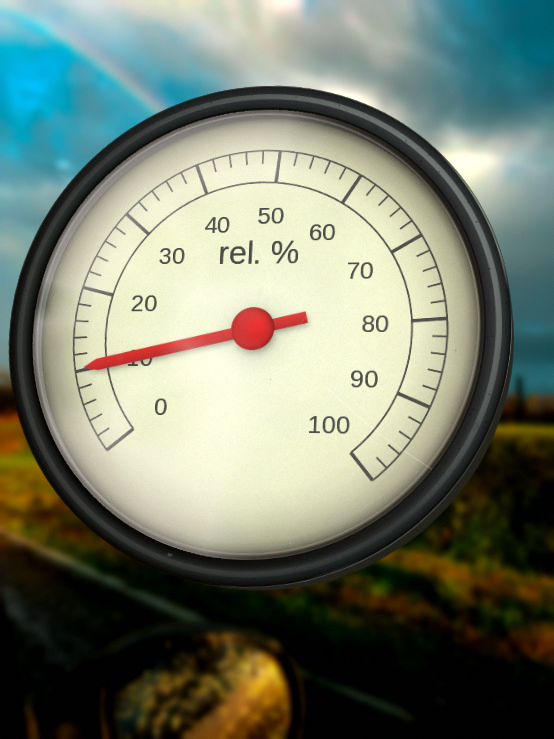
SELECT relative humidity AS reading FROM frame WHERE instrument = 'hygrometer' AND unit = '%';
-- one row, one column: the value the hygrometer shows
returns 10 %
